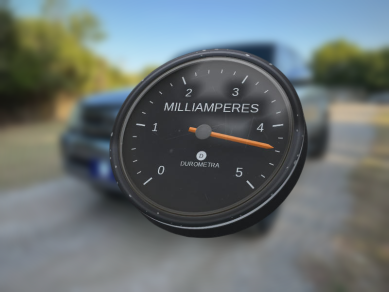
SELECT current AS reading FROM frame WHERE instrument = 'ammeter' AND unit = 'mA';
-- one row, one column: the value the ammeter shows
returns 4.4 mA
